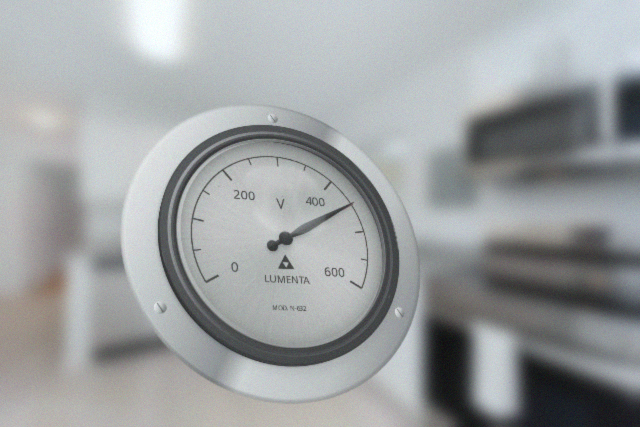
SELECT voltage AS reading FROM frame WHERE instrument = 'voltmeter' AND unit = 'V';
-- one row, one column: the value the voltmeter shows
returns 450 V
